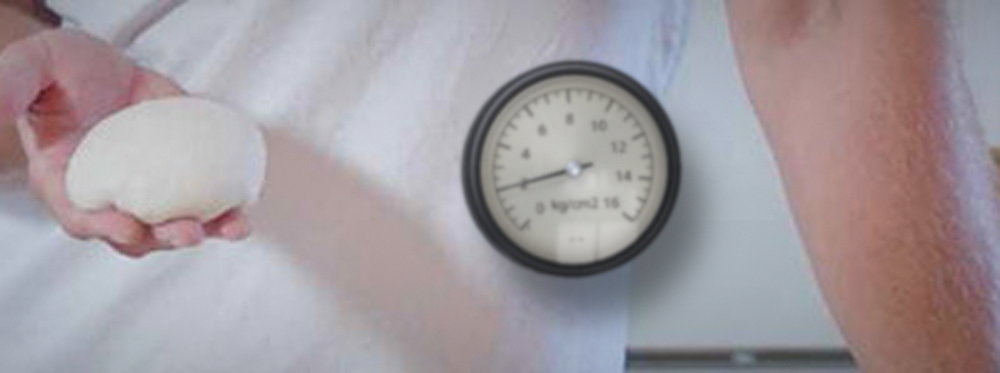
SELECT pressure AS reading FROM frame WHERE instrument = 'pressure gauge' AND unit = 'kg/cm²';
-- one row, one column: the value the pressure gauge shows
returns 2 kg/cm²
